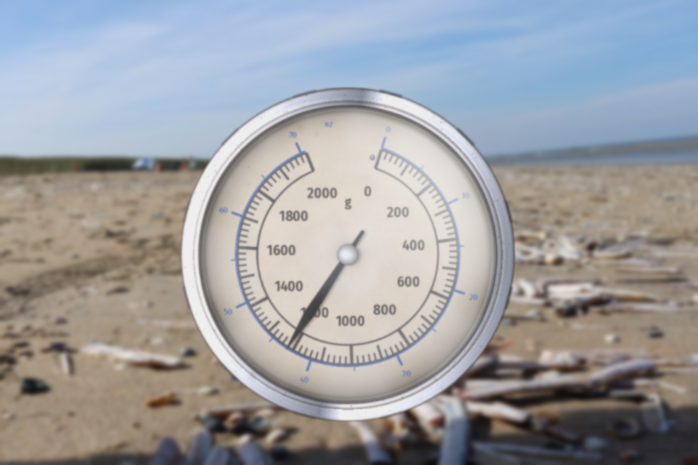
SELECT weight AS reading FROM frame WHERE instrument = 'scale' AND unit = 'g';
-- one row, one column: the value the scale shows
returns 1220 g
